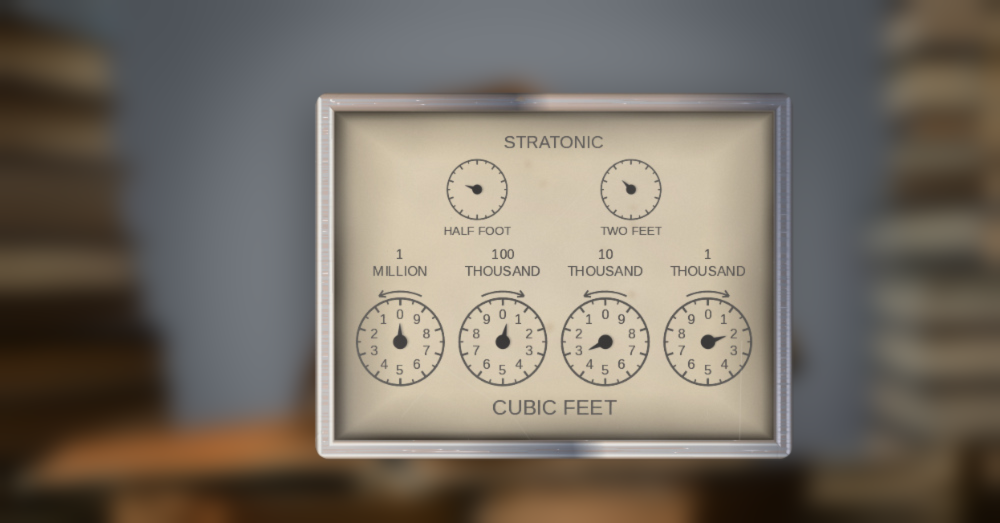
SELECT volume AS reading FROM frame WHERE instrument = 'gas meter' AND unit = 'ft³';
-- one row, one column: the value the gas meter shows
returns 3200 ft³
